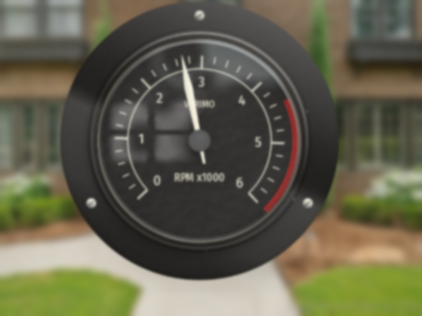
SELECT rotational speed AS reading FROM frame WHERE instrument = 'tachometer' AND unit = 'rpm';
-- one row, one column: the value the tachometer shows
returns 2700 rpm
